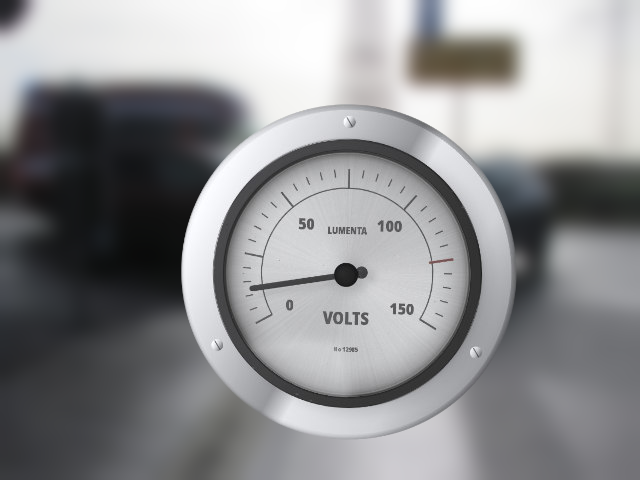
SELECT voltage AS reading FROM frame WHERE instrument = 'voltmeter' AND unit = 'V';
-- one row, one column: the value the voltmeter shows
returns 12.5 V
